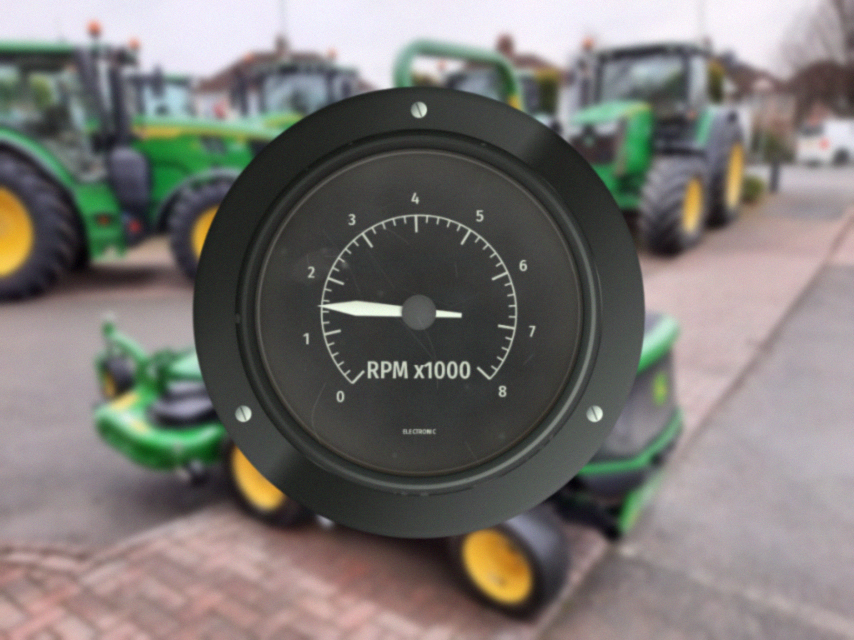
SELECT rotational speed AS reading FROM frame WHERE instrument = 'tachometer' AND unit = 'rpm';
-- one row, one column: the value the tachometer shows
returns 1500 rpm
